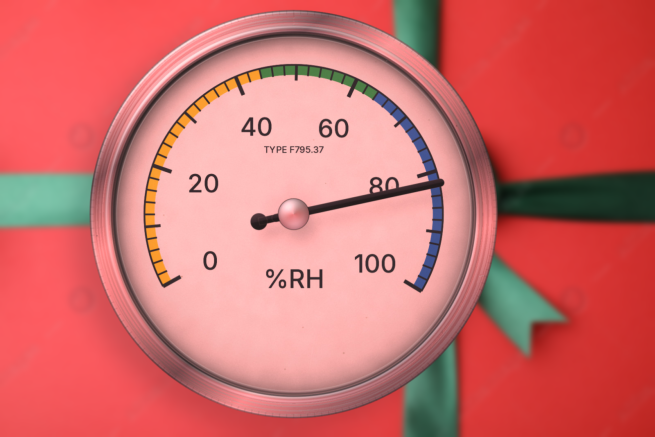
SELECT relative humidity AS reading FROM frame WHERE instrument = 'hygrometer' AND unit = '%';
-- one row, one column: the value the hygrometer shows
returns 82 %
